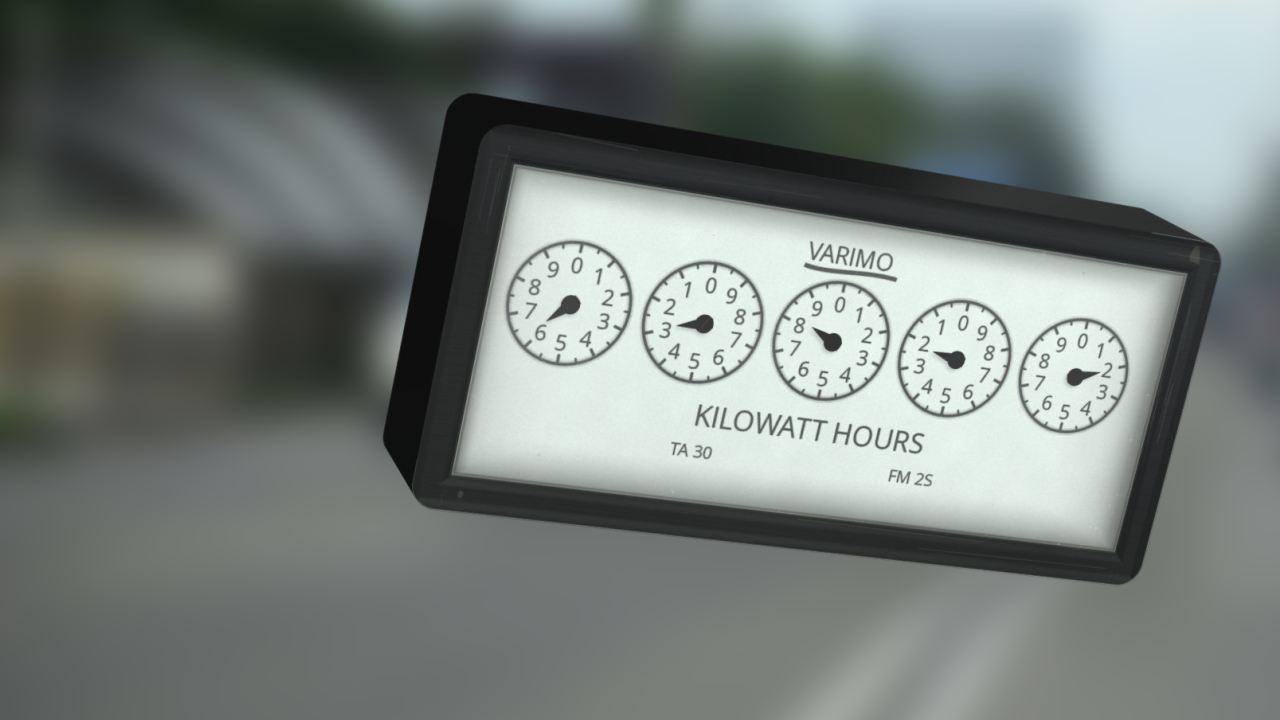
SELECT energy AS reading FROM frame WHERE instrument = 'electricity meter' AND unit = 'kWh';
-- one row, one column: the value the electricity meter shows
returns 62822 kWh
